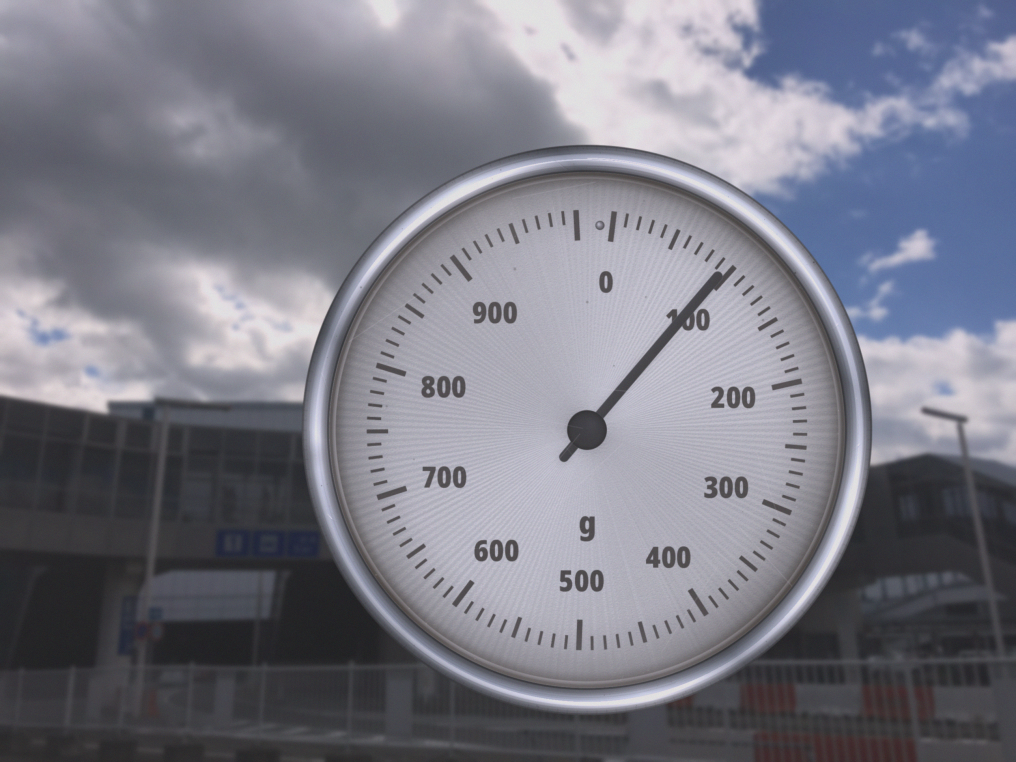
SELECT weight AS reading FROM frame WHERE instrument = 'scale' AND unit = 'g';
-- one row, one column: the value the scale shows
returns 95 g
